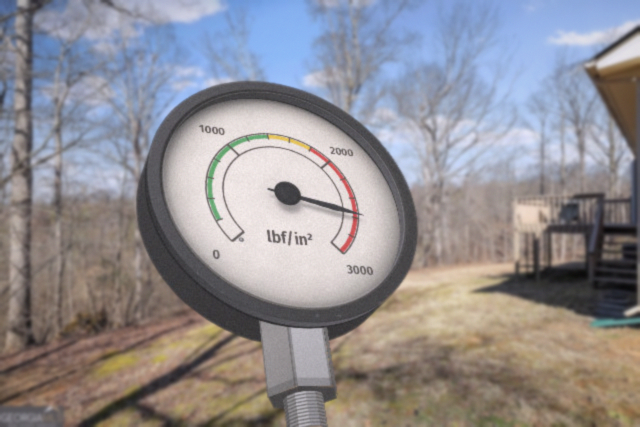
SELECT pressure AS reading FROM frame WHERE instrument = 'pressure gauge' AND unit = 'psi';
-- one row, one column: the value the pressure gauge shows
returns 2600 psi
